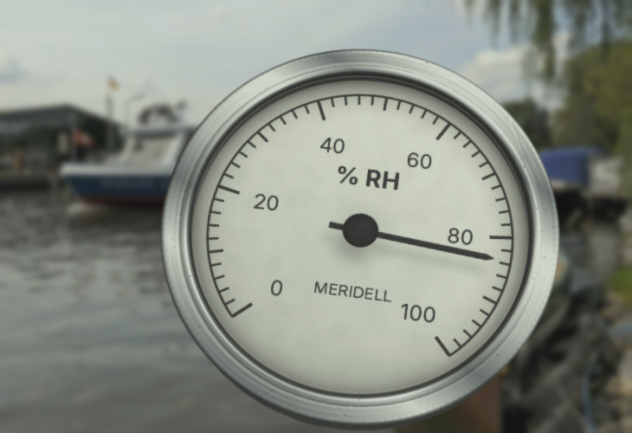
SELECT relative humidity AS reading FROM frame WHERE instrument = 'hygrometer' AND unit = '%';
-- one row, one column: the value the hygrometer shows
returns 84 %
